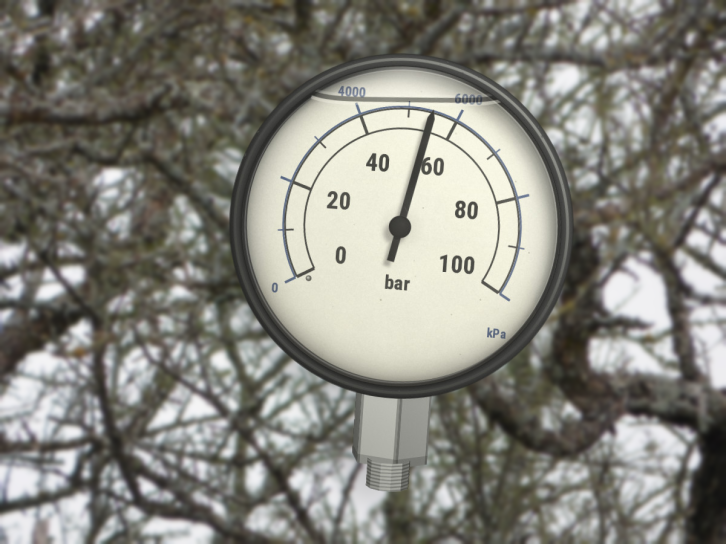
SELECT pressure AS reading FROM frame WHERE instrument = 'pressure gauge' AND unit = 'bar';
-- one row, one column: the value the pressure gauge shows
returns 55 bar
